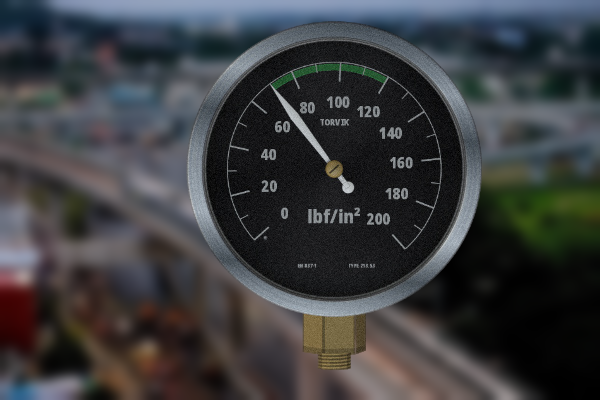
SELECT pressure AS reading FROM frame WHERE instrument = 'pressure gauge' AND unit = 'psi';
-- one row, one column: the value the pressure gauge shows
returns 70 psi
